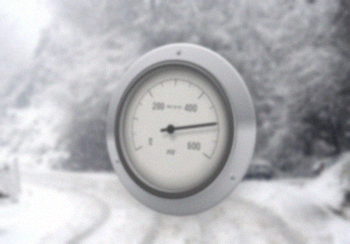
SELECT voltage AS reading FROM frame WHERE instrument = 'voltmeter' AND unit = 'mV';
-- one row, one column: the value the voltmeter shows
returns 500 mV
